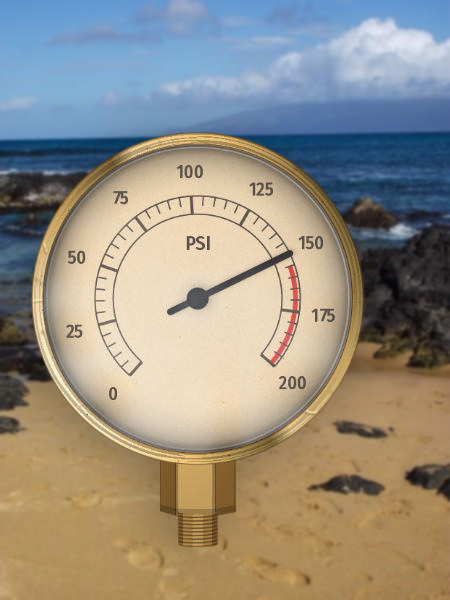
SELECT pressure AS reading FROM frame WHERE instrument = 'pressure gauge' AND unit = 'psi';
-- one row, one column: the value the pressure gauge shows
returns 150 psi
